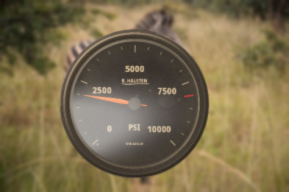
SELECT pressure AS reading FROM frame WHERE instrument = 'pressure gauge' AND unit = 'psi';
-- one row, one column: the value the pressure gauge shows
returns 2000 psi
